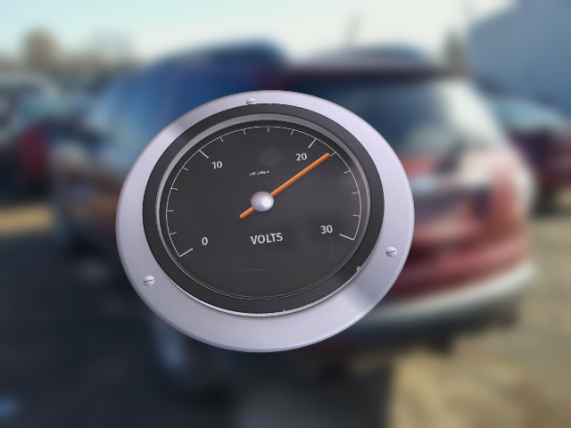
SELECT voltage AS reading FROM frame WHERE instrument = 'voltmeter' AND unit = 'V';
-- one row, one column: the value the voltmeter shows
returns 22 V
